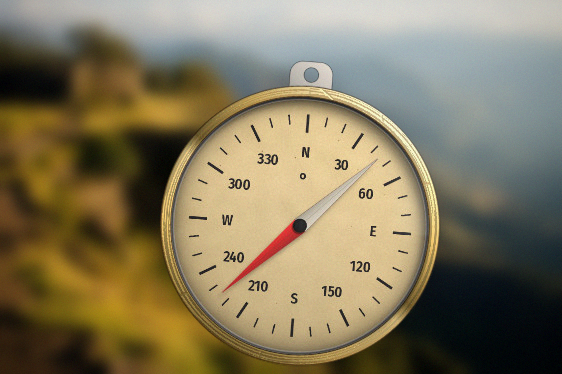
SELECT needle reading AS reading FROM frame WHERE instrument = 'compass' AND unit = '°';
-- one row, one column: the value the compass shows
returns 225 °
